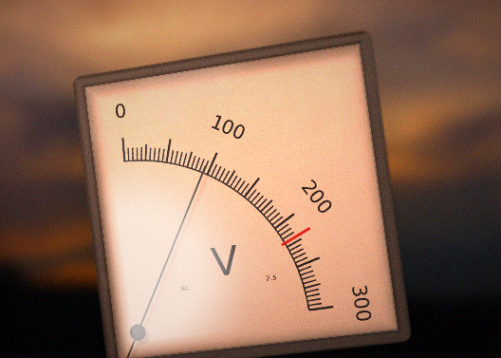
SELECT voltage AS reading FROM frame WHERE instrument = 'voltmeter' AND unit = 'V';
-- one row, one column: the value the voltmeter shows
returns 95 V
